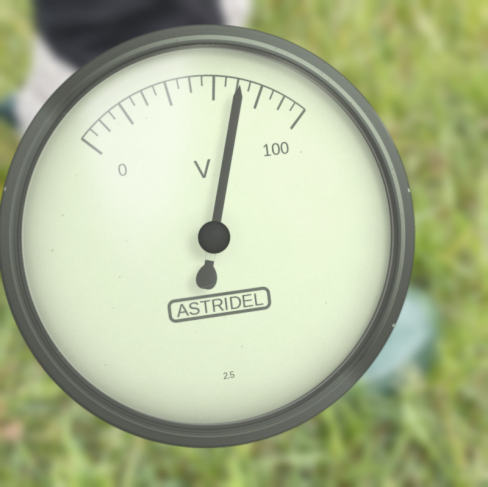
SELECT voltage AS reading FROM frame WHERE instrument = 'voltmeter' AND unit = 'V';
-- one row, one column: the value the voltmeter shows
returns 70 V
